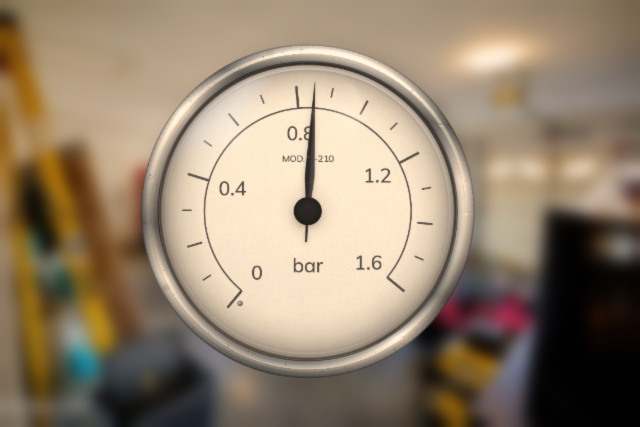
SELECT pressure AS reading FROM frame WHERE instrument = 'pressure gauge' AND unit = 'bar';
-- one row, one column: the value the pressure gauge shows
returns 0.85 bar
